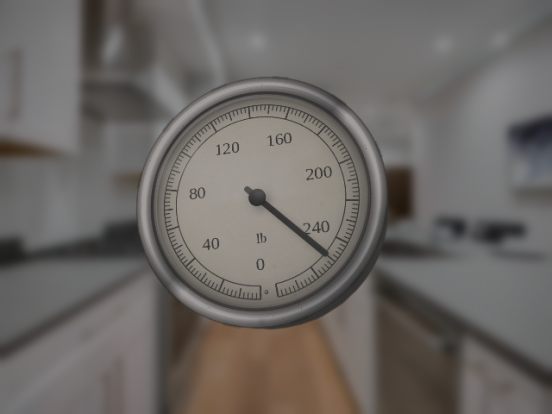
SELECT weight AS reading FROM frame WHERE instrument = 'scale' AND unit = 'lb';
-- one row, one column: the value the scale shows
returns 250 lb
